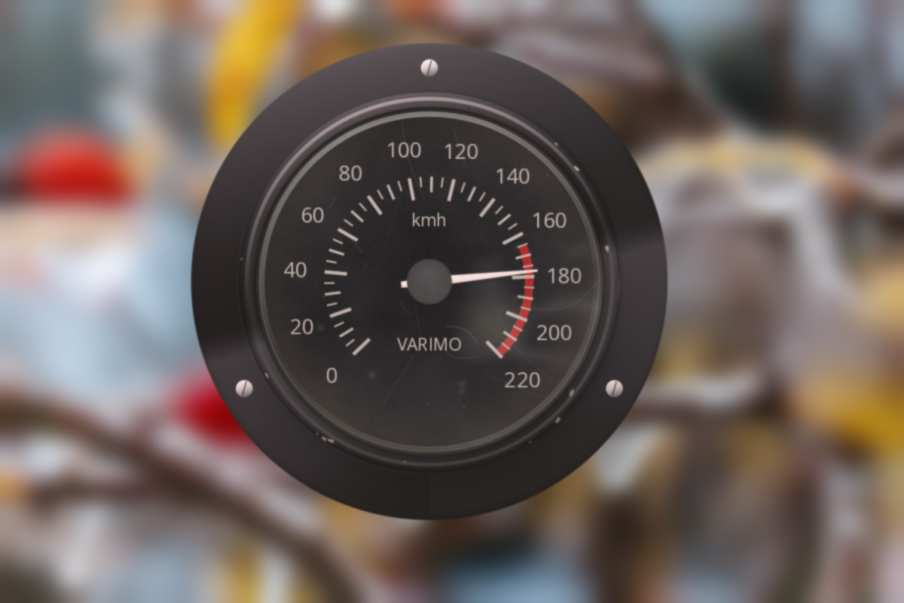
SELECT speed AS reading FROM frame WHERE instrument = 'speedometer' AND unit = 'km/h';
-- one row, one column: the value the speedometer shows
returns 177.5 km/h
